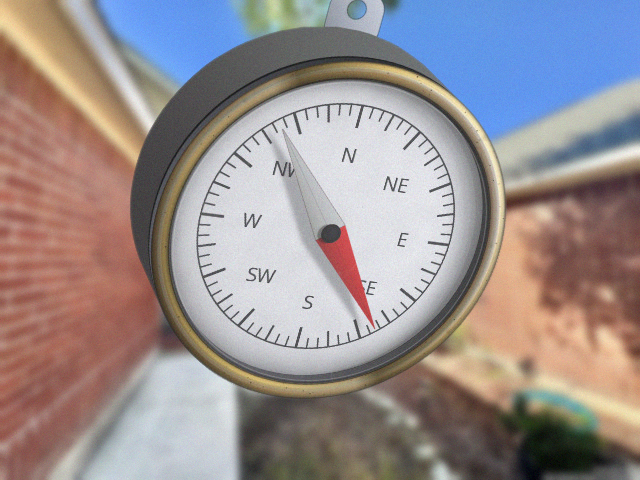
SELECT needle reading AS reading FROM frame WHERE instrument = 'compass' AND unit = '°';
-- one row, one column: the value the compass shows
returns 142.5 °
